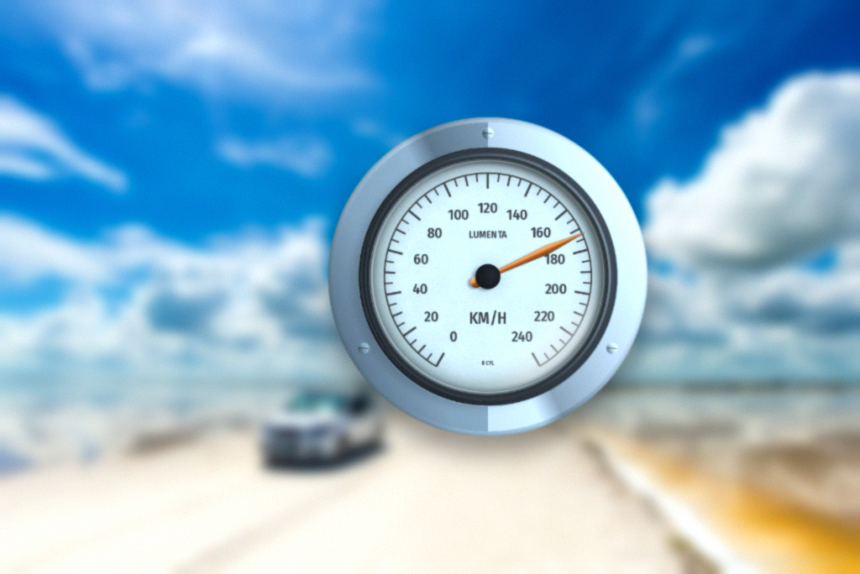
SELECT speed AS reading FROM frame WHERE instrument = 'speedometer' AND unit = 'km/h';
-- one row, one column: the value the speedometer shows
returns 172.5 km/h
